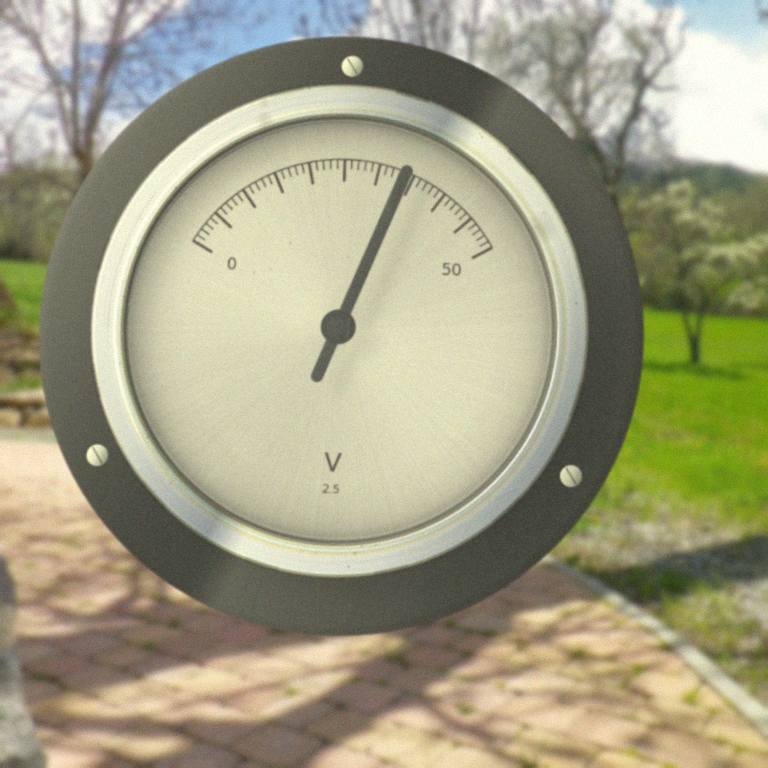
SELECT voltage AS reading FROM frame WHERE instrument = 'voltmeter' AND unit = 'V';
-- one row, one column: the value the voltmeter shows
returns 34 V
